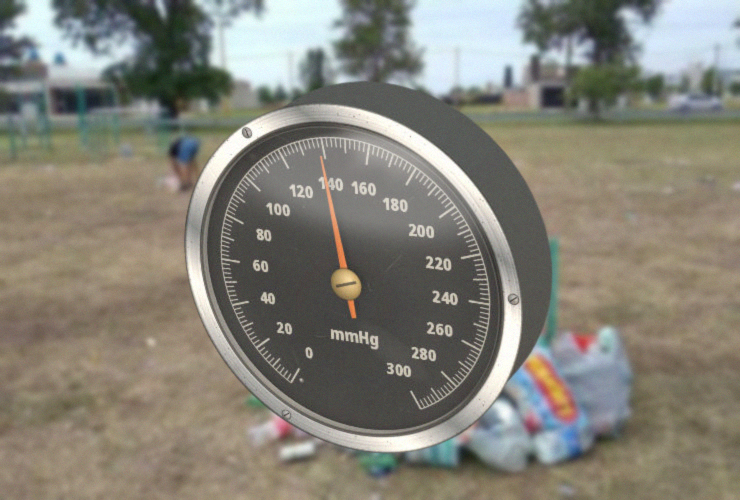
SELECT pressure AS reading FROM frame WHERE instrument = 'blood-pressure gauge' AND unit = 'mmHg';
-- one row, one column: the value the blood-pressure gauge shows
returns 140 mmHg
